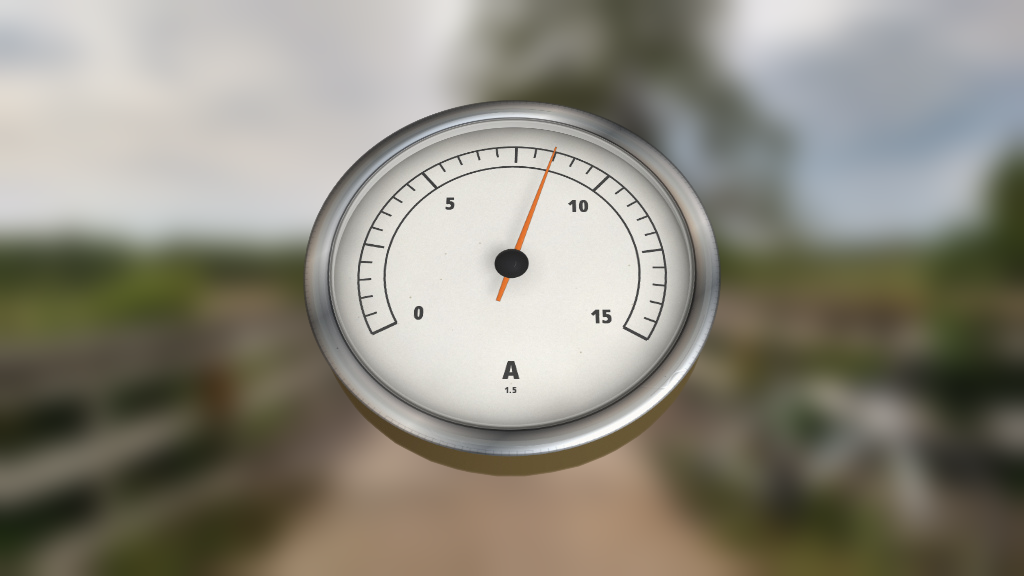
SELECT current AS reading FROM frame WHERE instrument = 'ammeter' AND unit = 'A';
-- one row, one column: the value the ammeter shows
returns 8.5 A
